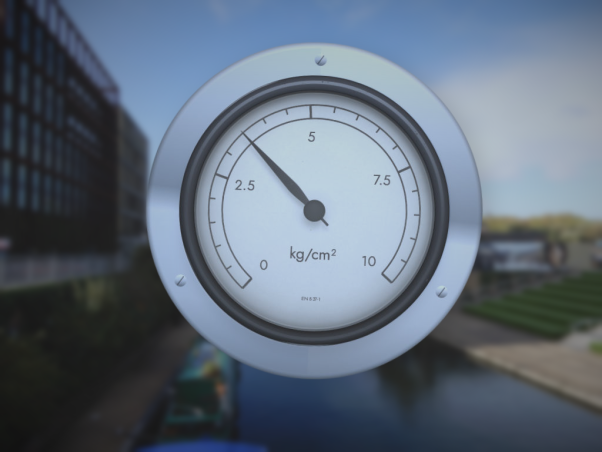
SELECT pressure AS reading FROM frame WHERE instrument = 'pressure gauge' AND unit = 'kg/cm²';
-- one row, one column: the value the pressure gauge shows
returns 3.5 kg/cm²
